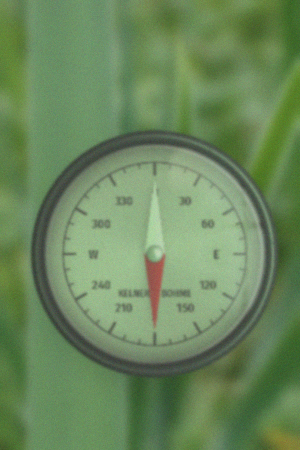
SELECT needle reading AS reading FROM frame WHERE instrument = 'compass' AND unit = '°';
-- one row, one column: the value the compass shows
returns 180 °
